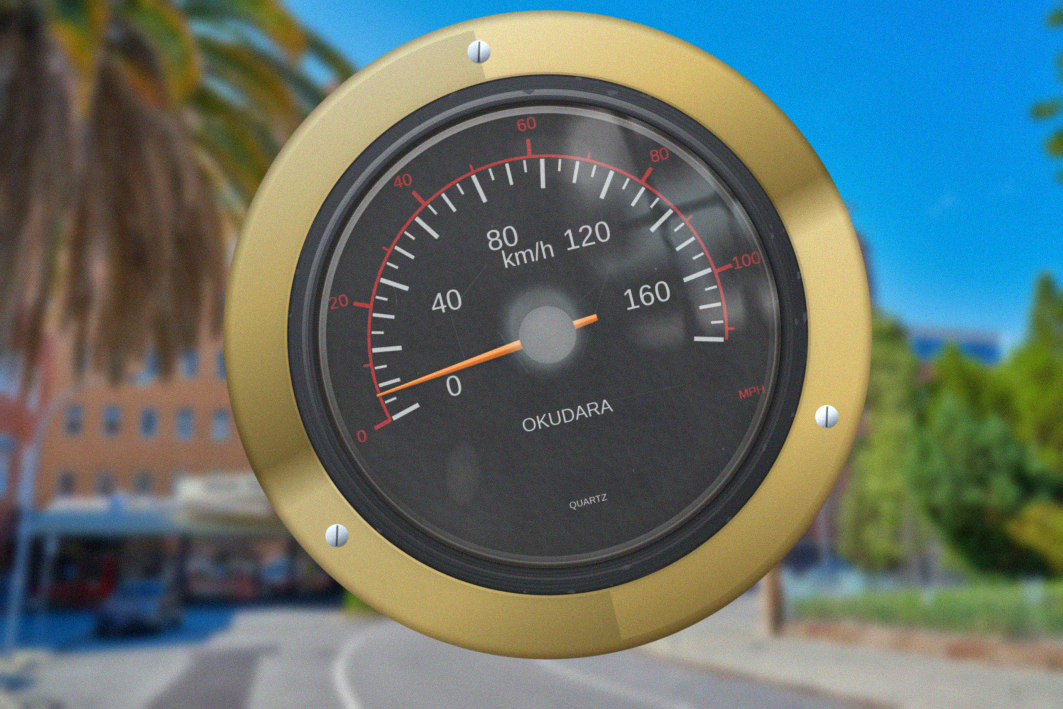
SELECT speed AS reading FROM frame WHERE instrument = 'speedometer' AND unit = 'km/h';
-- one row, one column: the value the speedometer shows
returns 7.5 km/h
